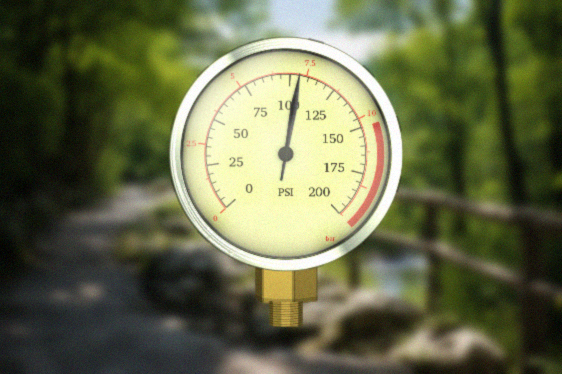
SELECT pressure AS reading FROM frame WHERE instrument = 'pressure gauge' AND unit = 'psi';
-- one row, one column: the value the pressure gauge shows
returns 105 psi
